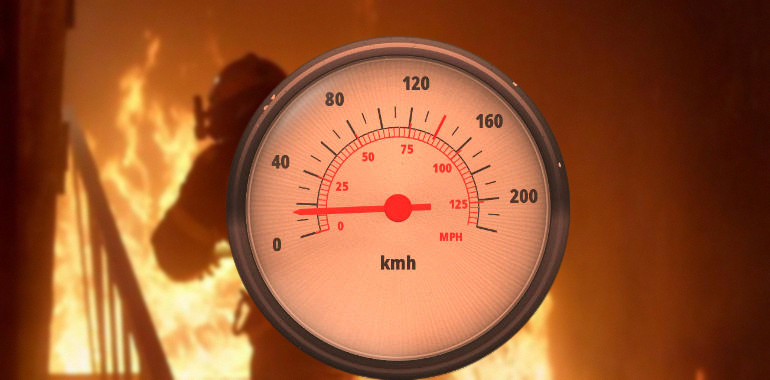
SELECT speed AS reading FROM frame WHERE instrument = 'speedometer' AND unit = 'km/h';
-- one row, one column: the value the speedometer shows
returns 15 km/h
